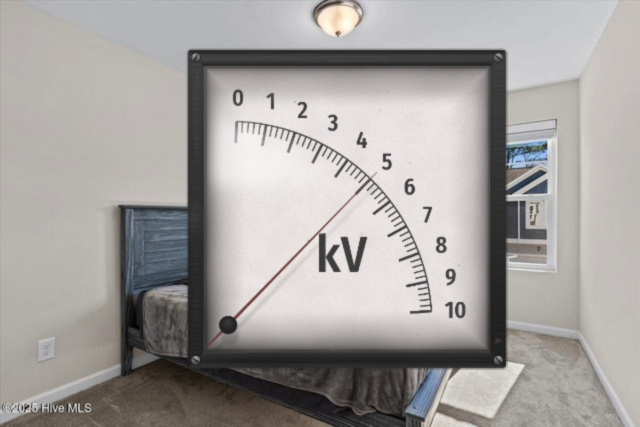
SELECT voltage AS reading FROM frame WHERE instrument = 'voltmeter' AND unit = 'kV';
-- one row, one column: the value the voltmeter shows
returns 5 kV
